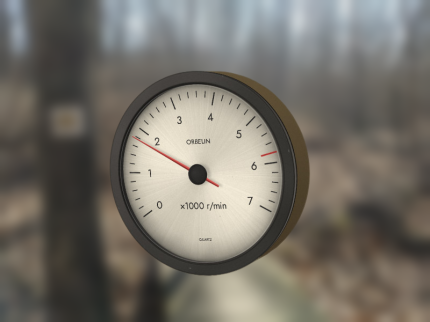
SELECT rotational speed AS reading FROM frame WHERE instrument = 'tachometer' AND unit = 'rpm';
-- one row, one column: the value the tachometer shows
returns 1800 rpm
